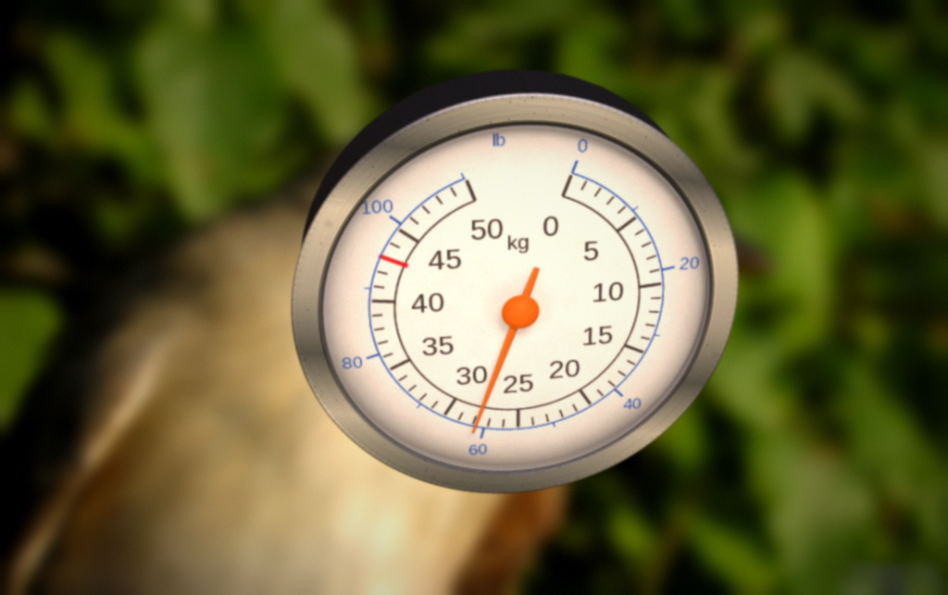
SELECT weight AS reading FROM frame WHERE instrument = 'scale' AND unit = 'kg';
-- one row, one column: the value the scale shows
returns 28 kg
